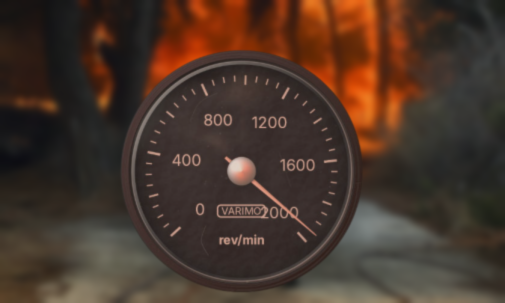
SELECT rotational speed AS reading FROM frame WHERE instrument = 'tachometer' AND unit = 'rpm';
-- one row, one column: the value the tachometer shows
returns 1950 rpm
